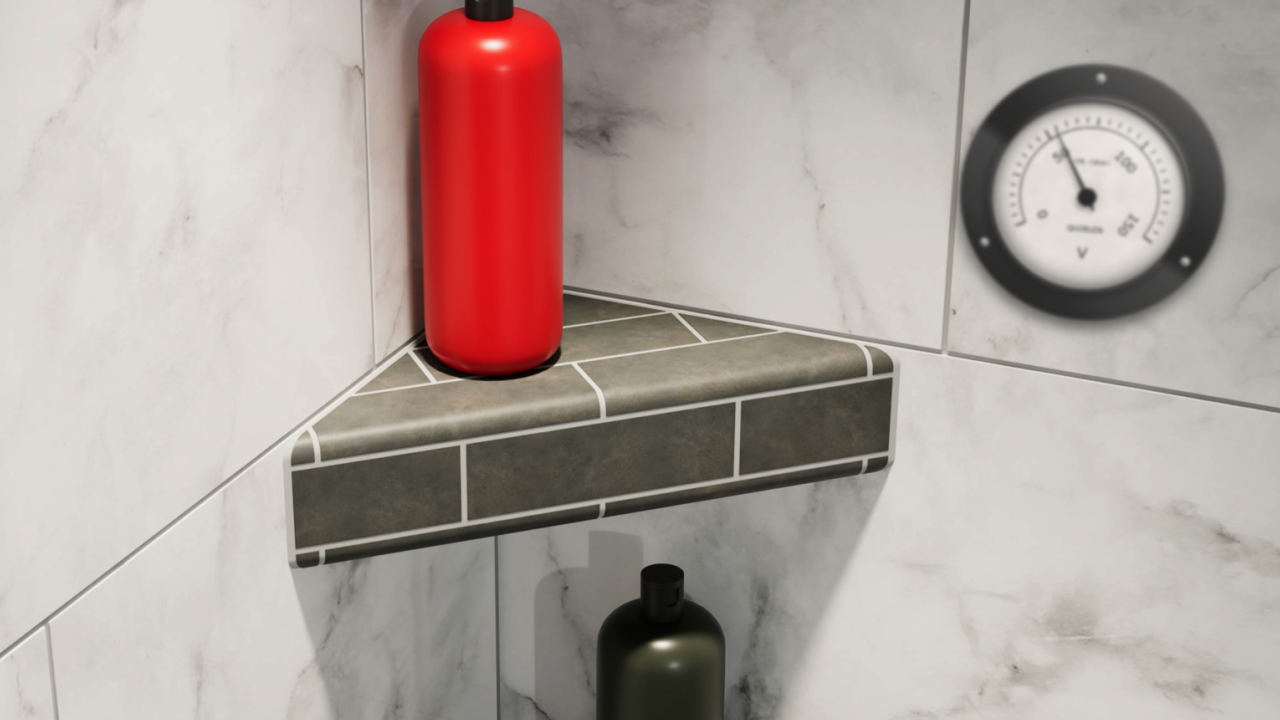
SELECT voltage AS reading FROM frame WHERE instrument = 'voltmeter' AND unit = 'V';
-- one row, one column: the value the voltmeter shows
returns 55 V
